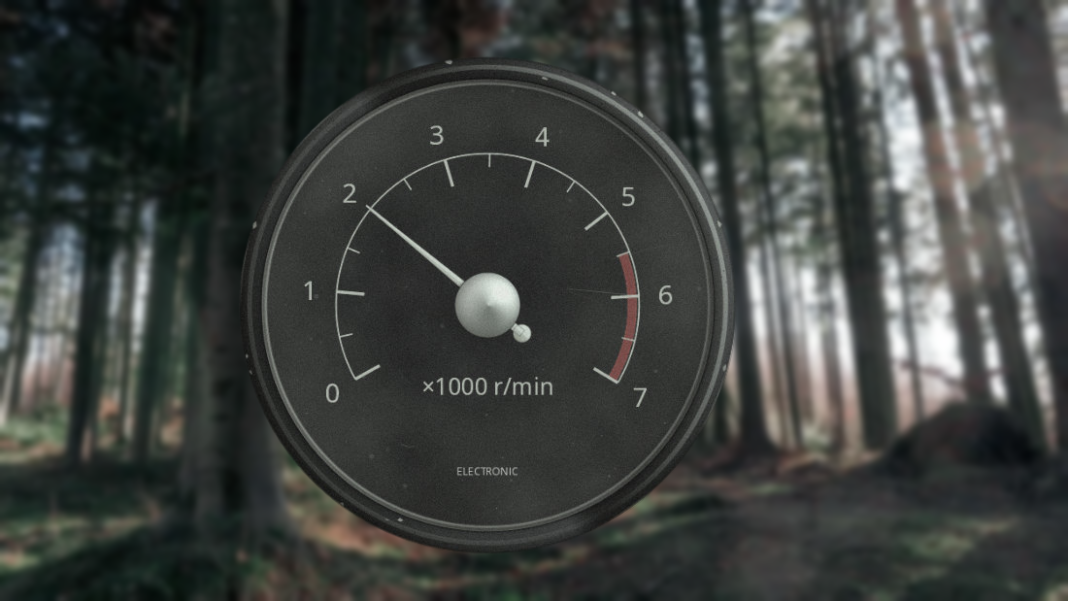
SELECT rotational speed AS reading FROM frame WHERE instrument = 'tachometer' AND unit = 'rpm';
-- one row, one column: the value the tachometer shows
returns 2000 rpm
